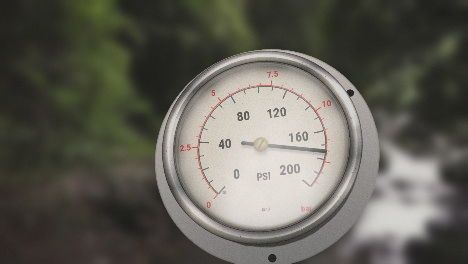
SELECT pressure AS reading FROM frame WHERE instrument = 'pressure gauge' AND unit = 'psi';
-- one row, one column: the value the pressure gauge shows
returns 175 psi
